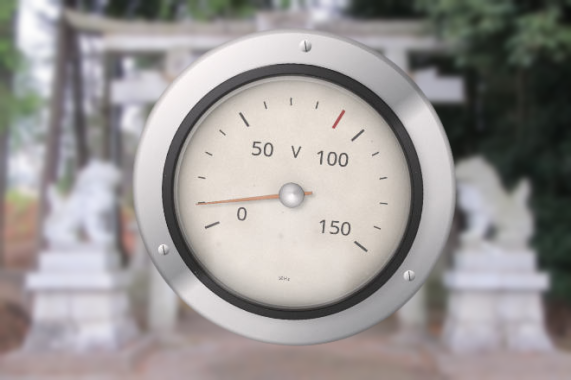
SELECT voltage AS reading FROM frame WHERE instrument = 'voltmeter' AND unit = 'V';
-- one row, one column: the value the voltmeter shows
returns 10 V
